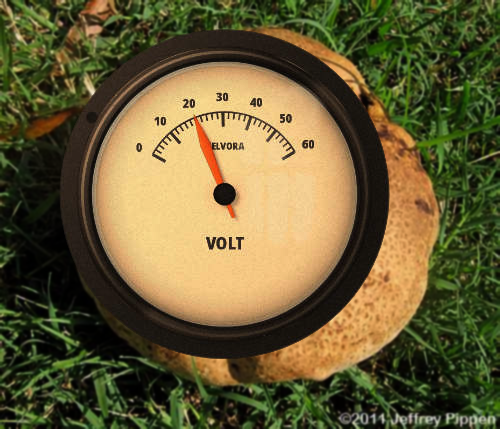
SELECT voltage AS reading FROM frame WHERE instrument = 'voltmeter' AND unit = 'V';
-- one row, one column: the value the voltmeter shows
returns 20 V
